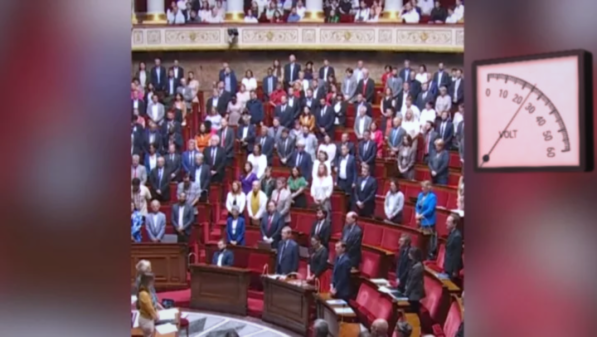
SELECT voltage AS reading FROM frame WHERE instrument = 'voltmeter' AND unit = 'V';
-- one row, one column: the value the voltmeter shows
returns 25 V
